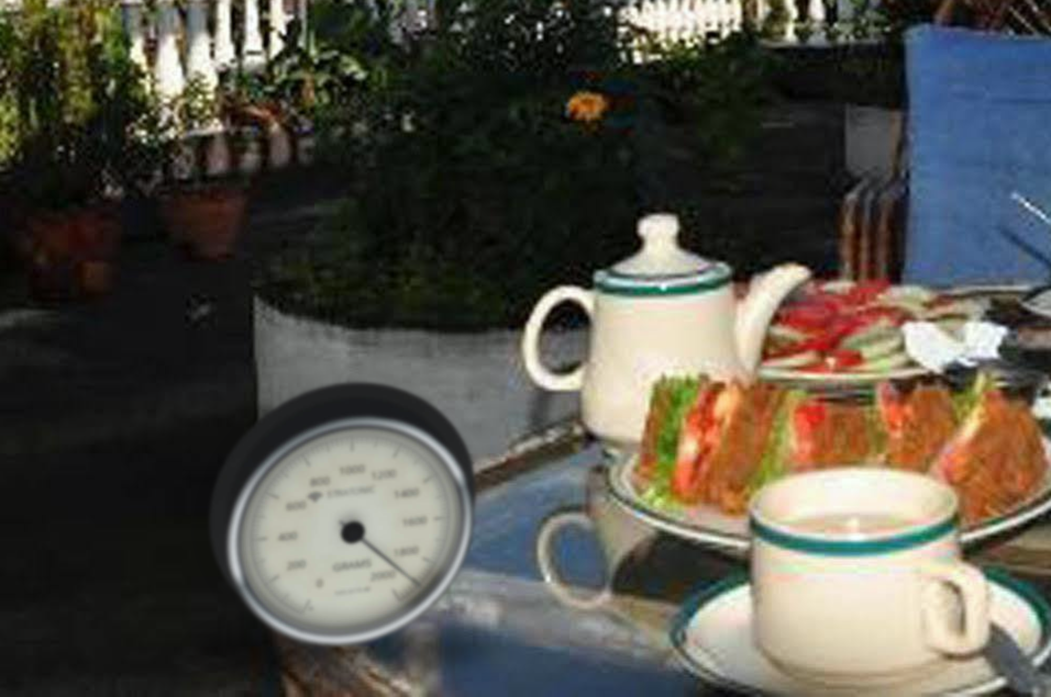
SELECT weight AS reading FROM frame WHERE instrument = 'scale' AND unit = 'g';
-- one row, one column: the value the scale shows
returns 1900 g
